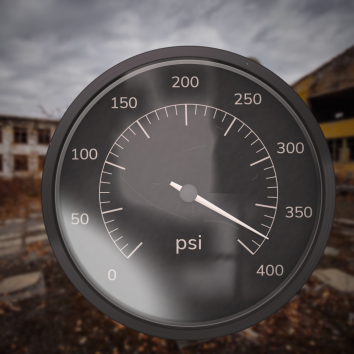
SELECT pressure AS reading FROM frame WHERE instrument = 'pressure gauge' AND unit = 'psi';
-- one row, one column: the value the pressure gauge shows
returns 380 psi
